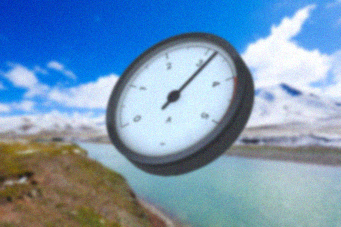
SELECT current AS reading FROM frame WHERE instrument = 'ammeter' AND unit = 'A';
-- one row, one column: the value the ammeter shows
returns 3.25 A
